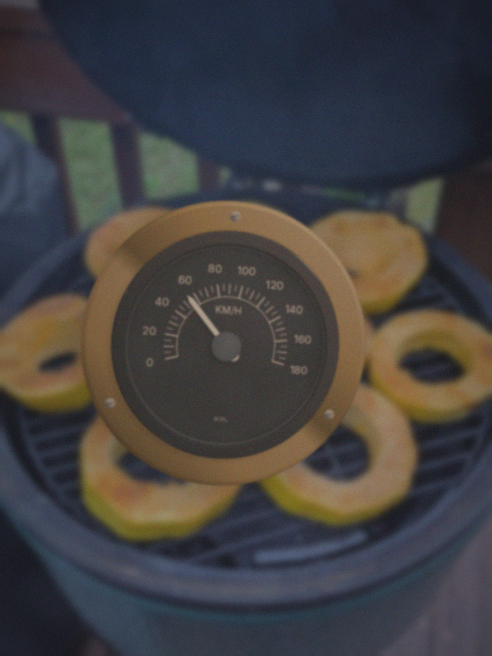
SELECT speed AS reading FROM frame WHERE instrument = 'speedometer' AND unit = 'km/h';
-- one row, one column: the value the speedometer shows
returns 55 km/h
